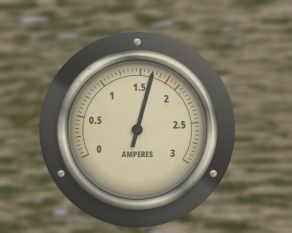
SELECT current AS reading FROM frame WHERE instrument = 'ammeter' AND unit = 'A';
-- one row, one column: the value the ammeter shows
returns 1.65 A
